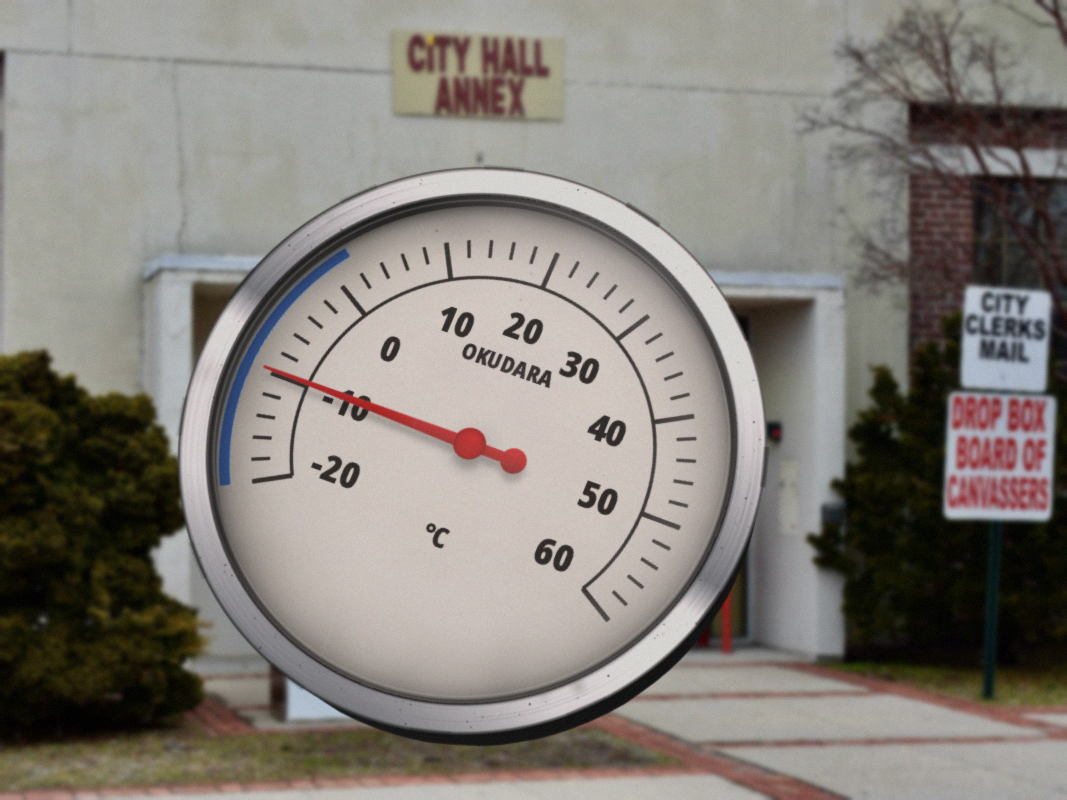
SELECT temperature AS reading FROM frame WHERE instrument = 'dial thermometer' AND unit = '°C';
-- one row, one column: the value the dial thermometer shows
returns -10 °C
